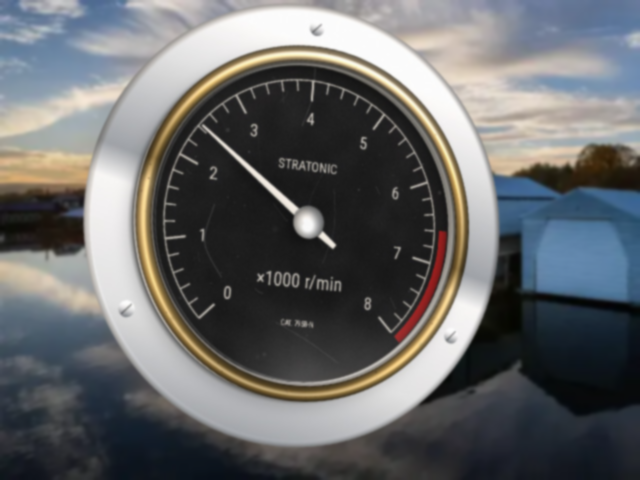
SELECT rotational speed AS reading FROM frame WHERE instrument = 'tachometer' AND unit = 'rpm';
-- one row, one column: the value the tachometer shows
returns 2400 rpm
